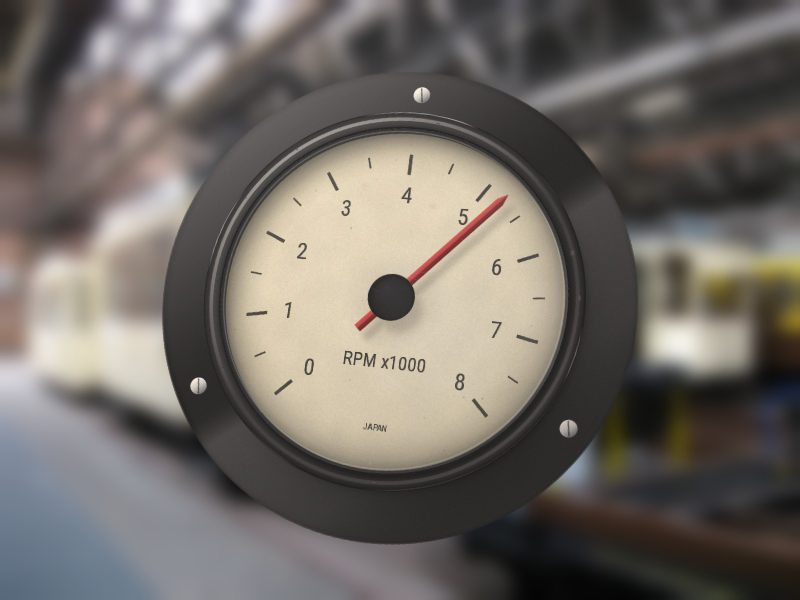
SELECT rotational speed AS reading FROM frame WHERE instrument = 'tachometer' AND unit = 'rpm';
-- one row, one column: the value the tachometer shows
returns 5250 rpm
